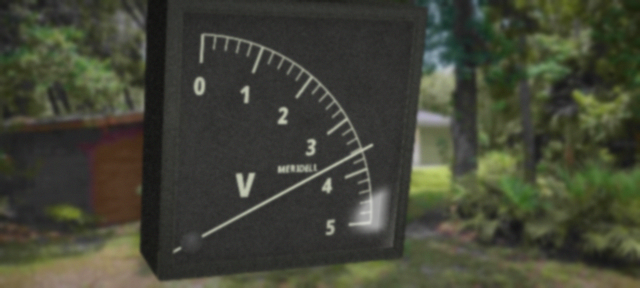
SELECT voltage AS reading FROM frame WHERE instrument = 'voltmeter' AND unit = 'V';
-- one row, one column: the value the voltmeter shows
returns 3.6 V
